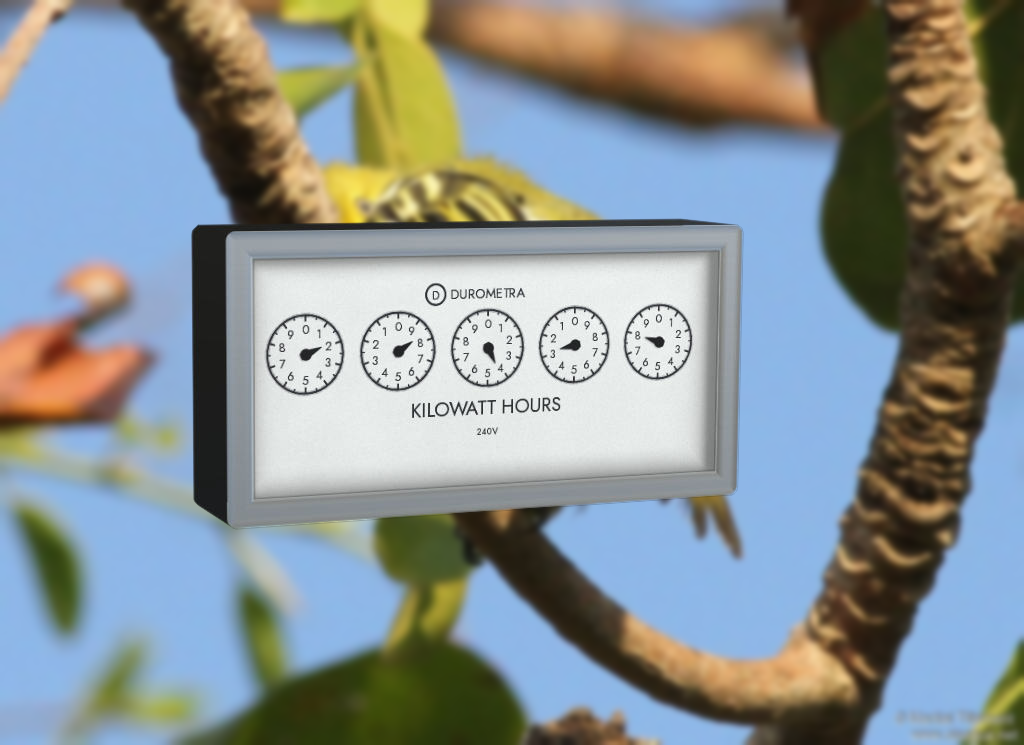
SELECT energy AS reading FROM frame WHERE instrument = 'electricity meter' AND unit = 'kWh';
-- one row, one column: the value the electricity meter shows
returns 18428 kWh
